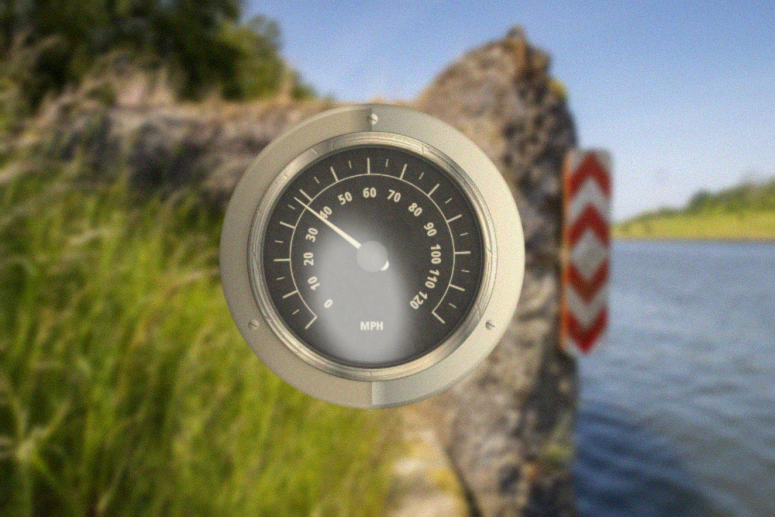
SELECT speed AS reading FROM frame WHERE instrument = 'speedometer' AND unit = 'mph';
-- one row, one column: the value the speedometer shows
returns 37.5 mph
